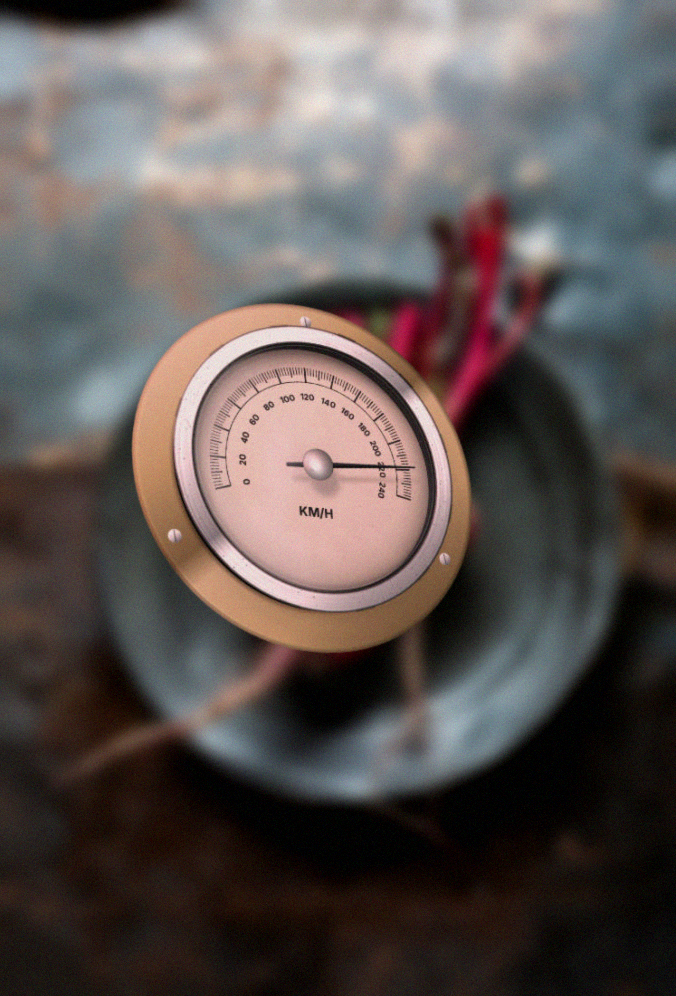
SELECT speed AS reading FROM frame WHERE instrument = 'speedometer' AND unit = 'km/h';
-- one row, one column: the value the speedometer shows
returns 220 km/h
